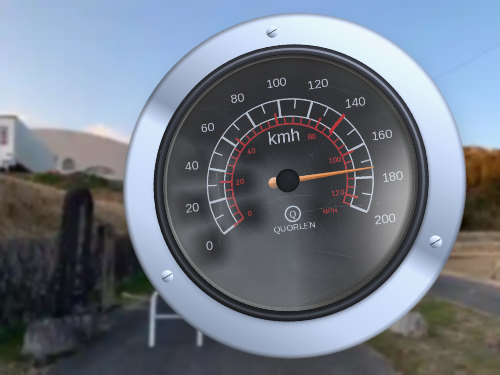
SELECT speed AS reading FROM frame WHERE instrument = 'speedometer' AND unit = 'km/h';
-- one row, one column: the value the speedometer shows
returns 175 km/h
